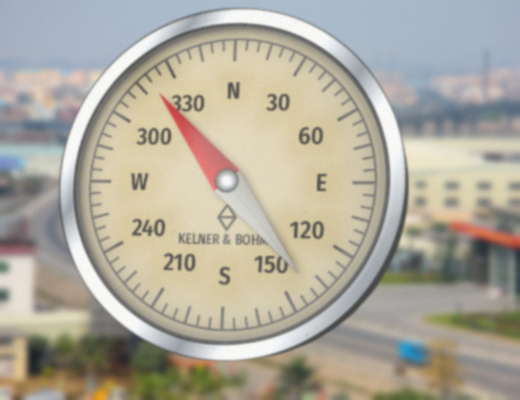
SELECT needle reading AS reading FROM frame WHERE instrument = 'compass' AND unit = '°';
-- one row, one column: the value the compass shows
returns 320 °
